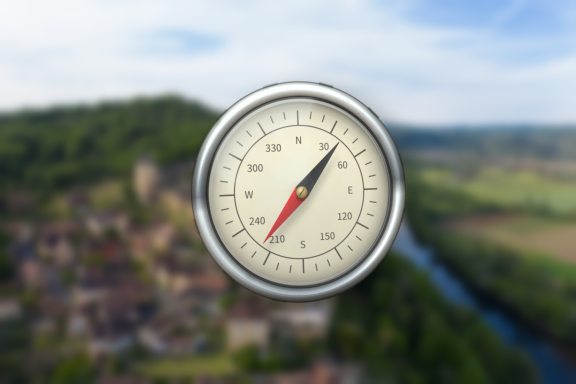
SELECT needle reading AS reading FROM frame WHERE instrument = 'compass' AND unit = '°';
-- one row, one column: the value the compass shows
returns 220 °
